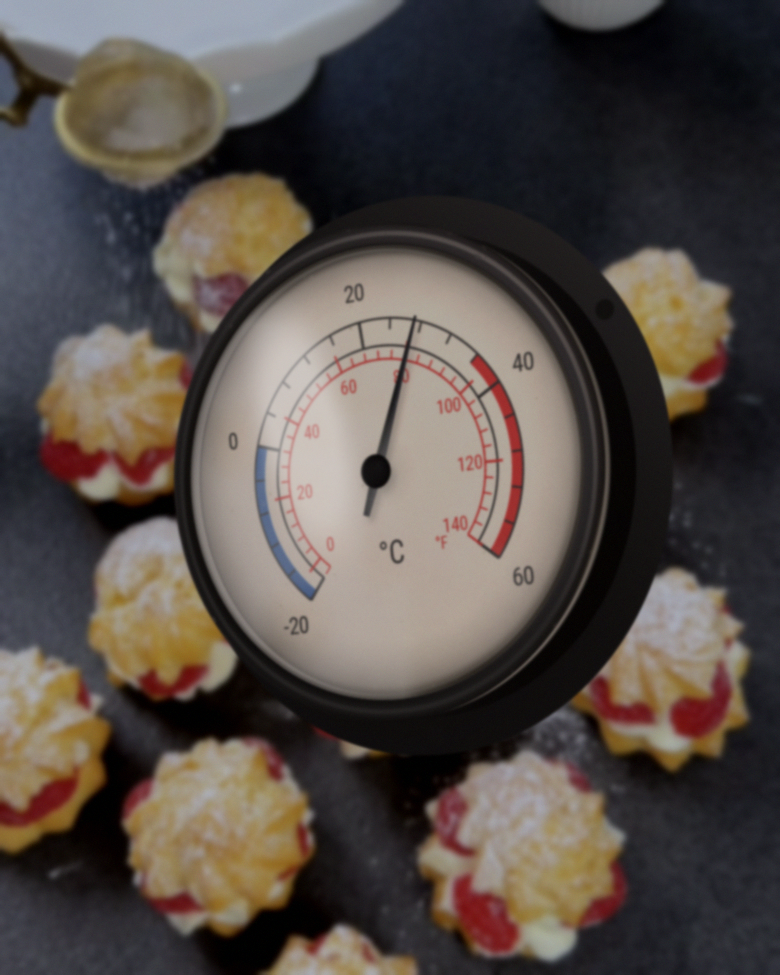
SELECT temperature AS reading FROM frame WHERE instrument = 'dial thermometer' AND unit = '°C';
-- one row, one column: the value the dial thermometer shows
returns 28 °C
